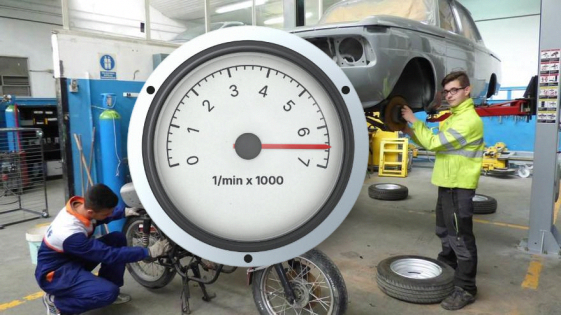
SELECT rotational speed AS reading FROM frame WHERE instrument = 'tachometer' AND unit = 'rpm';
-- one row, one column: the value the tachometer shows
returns 6500 rpm
